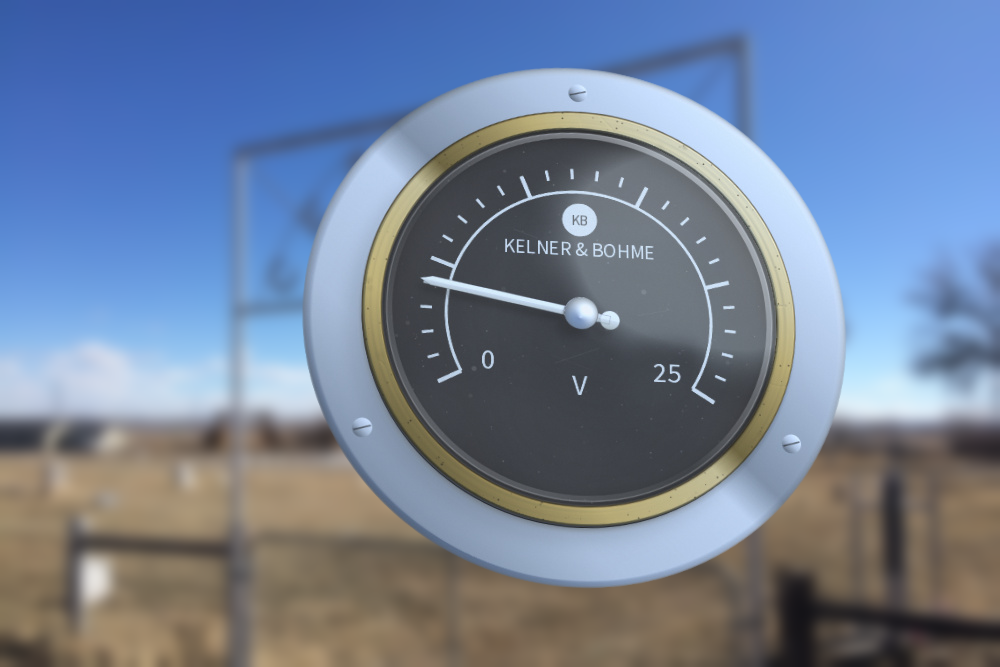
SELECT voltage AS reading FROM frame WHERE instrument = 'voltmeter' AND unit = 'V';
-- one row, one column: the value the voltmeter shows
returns 4 V
